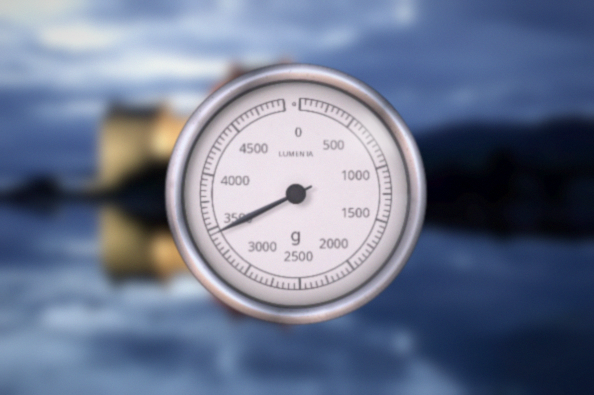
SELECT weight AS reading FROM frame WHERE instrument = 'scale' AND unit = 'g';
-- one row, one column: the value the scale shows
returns 3450 g
